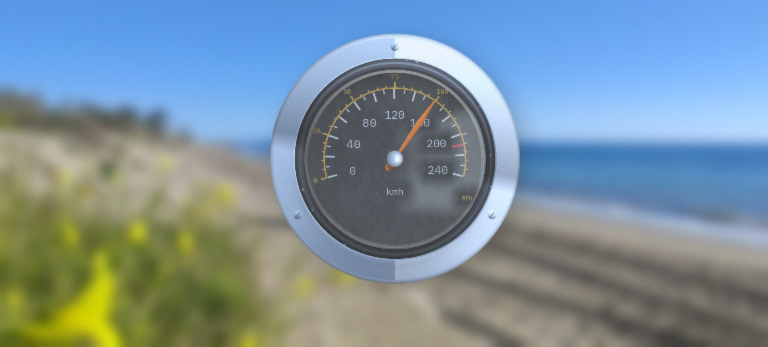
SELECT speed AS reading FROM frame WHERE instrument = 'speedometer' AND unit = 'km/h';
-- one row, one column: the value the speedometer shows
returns 160 km/h
